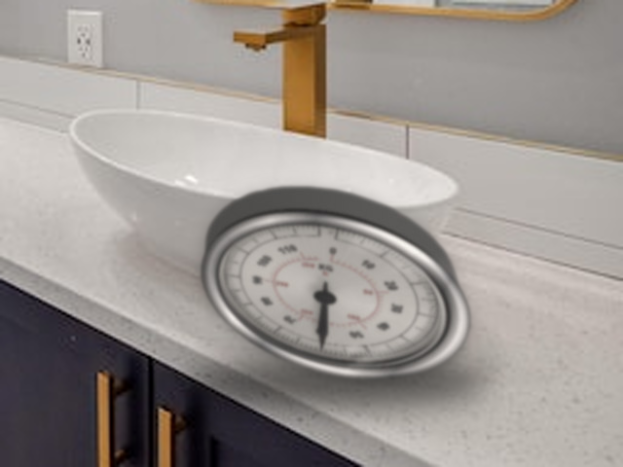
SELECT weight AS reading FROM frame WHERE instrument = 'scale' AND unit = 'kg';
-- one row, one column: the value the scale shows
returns 60 kg
